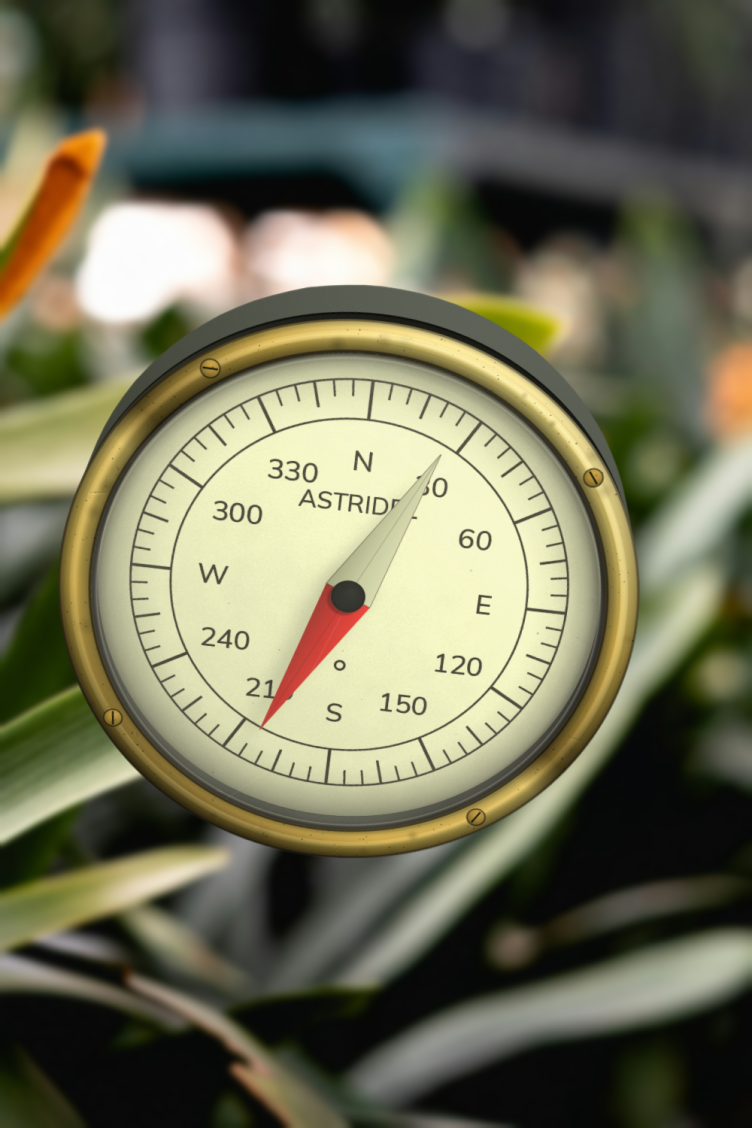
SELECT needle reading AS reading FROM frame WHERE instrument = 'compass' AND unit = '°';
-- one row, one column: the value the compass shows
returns 205 °
